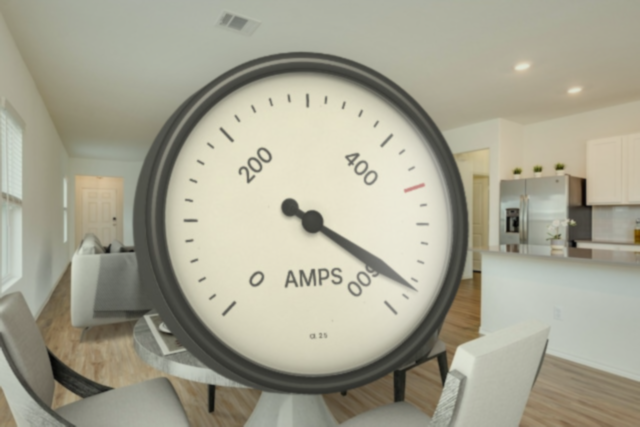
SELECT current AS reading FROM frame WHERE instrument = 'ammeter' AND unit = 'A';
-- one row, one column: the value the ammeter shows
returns 570 A
